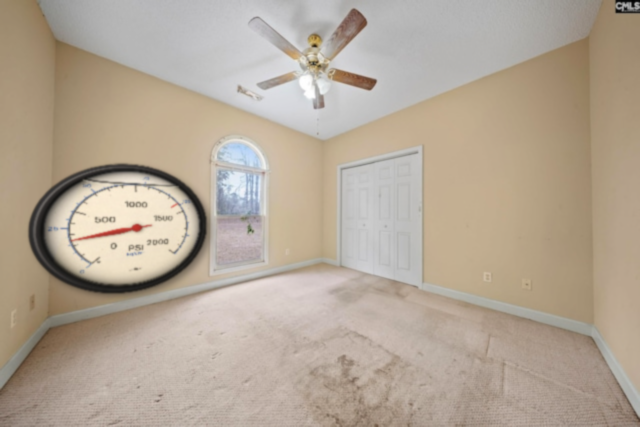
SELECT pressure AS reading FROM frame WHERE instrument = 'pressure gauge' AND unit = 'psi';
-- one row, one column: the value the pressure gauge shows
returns 250 psi
